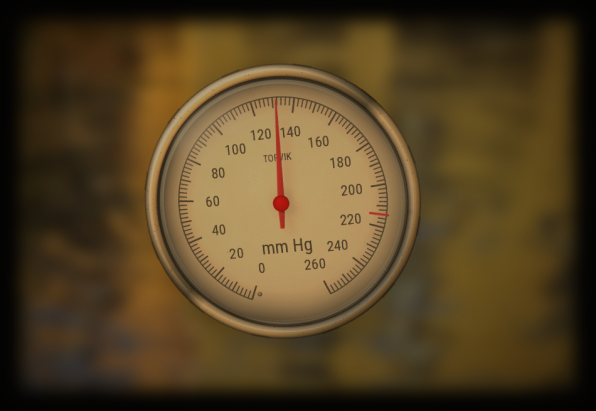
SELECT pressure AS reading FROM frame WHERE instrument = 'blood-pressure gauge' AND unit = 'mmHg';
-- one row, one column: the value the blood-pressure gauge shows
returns 132 mmHg
